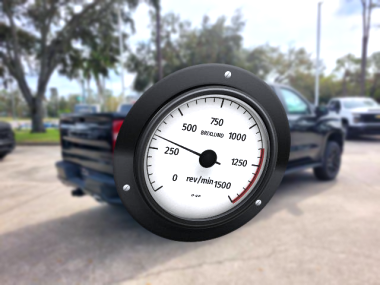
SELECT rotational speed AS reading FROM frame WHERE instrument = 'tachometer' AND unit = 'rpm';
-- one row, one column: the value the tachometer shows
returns 325 rpm
